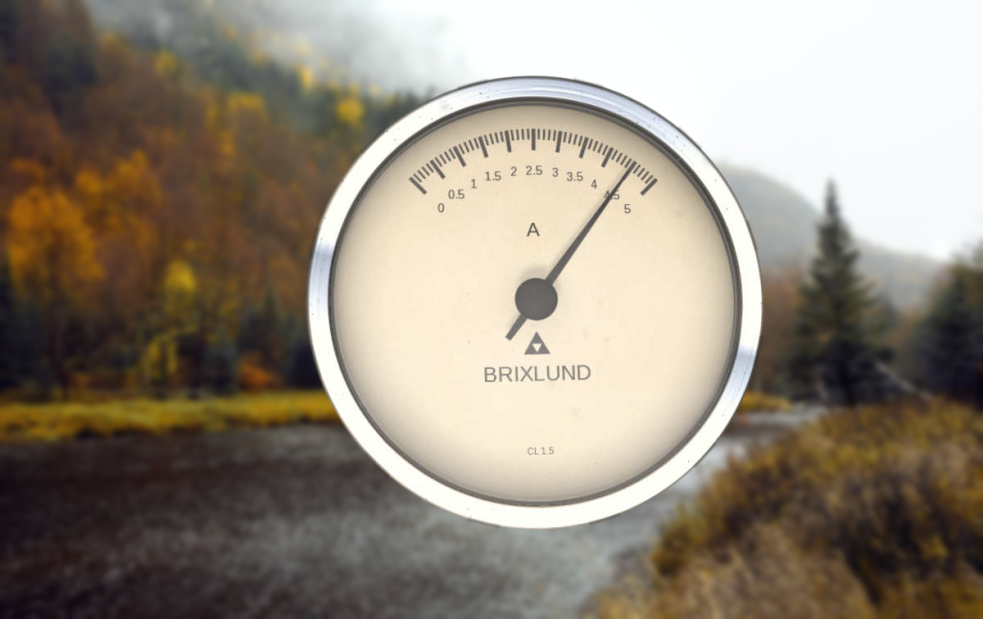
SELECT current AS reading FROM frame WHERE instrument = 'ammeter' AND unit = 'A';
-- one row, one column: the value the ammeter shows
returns 4.5 A
